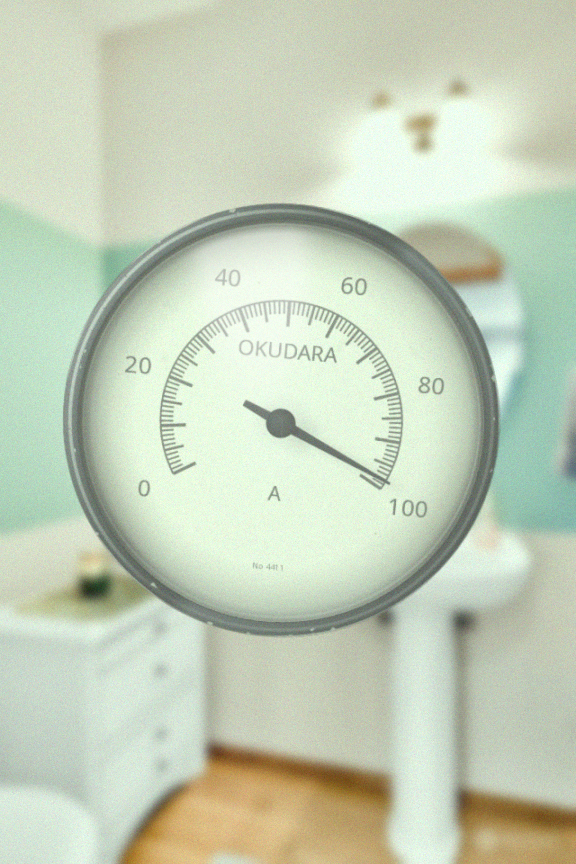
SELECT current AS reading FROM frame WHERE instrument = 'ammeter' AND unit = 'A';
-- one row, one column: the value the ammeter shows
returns 98 A
